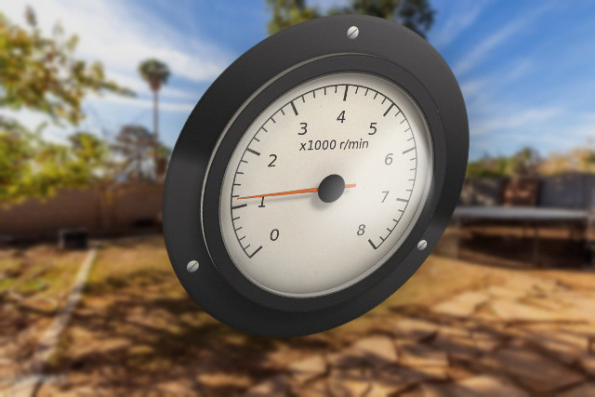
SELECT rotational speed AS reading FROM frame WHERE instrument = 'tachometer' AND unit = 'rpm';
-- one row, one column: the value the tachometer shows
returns 1200 rpm
